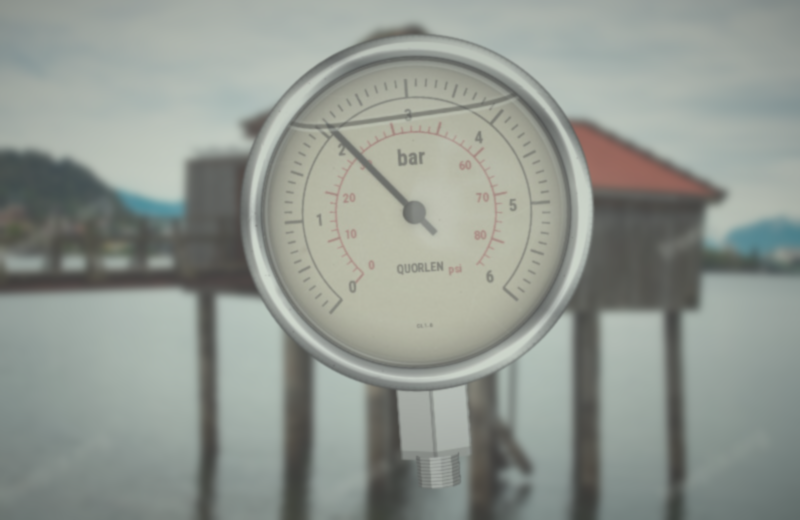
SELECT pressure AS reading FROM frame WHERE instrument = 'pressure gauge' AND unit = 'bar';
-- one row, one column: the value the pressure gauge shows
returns 2.1 bar
